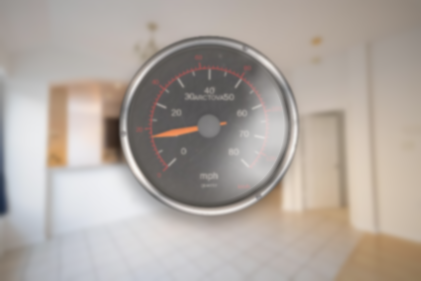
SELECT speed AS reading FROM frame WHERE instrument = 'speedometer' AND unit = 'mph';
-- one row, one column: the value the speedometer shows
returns 10 mph
